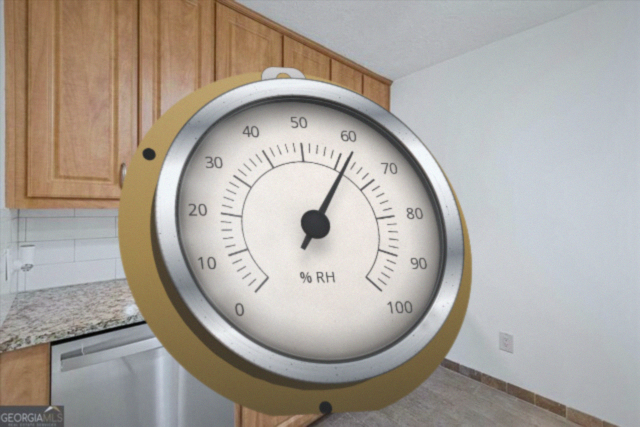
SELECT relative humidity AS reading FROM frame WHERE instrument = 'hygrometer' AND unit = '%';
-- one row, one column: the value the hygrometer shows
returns 62 %
